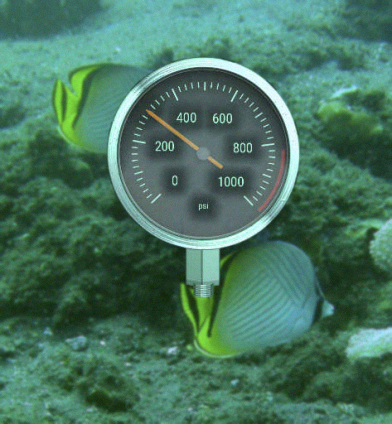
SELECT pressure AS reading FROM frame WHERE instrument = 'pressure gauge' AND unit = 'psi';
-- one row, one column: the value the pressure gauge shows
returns 300 psi
